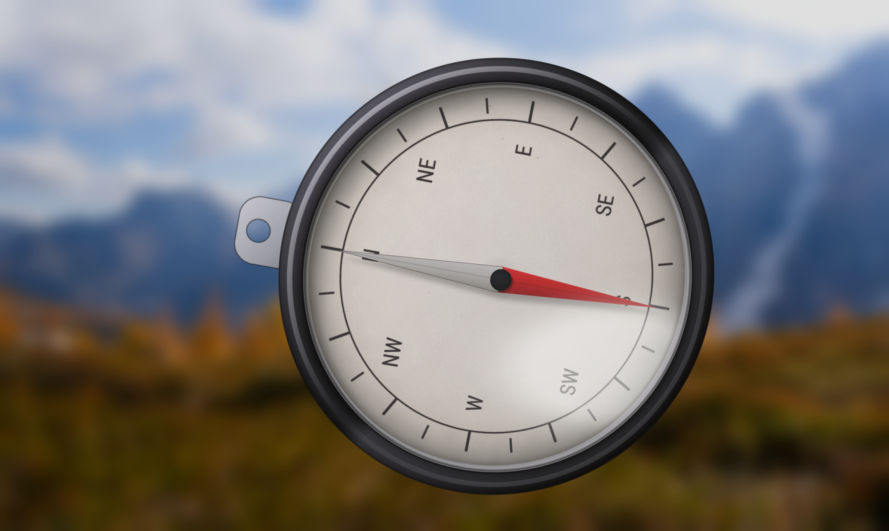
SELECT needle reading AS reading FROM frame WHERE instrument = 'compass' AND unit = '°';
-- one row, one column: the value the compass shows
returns 180 °
